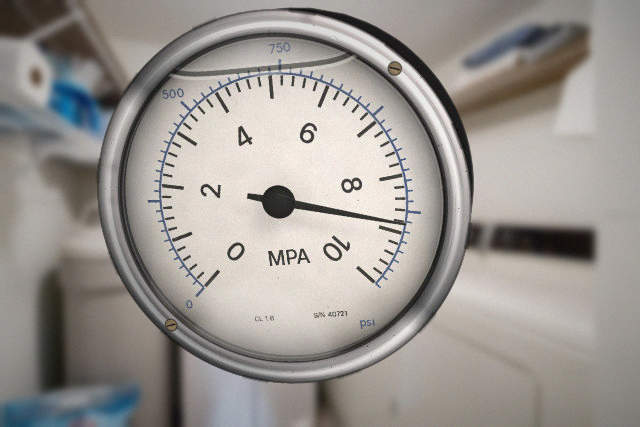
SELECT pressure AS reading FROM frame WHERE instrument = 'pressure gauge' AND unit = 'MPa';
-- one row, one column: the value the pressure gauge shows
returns 8.8 MPa
